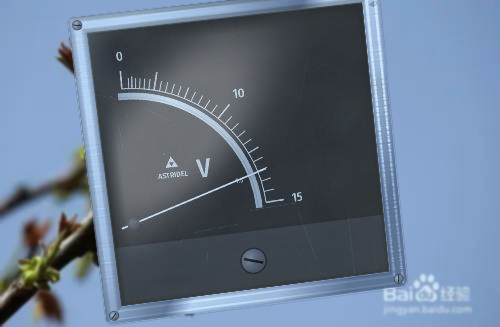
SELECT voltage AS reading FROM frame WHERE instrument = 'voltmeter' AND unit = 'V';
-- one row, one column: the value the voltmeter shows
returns 13.5 V
